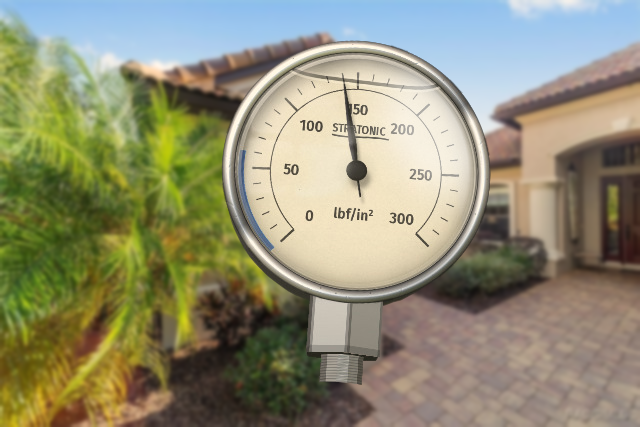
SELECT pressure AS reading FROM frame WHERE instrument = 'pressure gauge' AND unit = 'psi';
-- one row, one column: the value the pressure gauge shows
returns 140 psi
